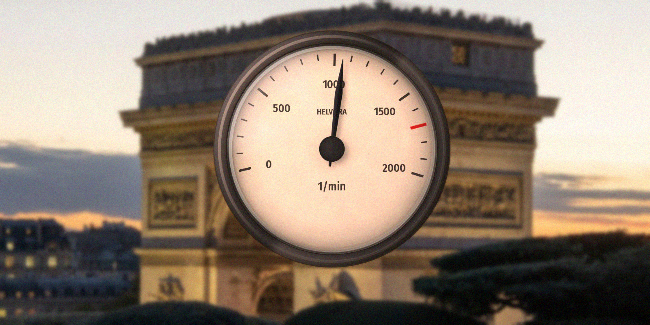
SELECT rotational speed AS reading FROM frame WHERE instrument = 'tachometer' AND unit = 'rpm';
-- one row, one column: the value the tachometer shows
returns 1050 rpm
